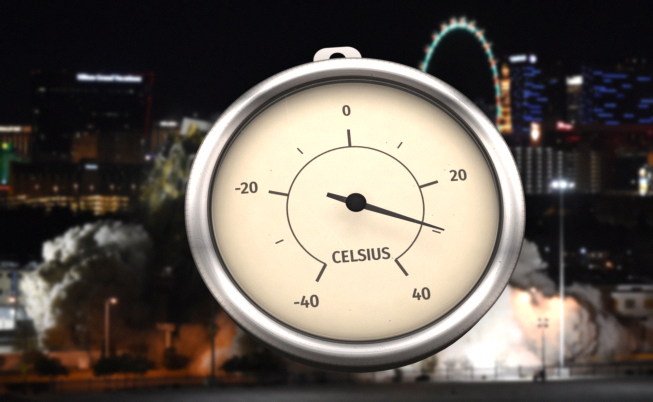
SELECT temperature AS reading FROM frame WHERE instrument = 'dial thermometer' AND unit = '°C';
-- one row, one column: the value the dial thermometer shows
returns 30 °C
